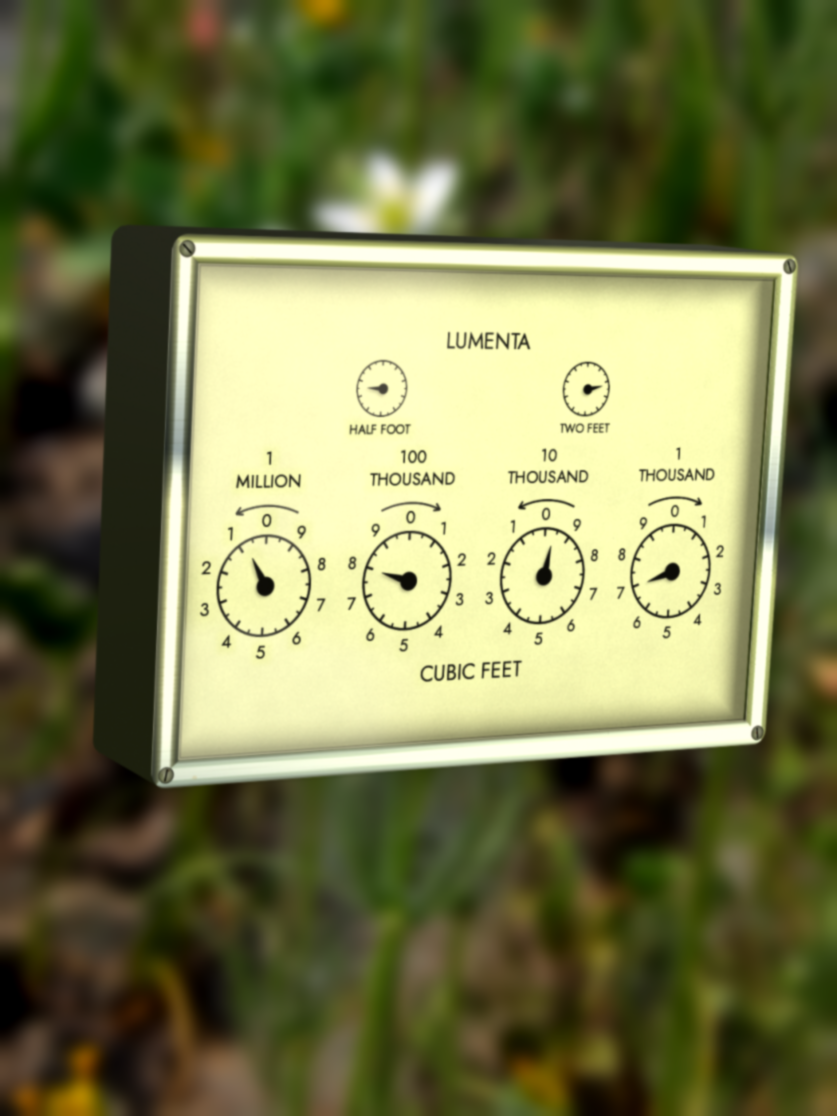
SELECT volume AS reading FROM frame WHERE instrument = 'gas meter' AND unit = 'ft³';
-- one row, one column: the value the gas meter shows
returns 79700 ft³
